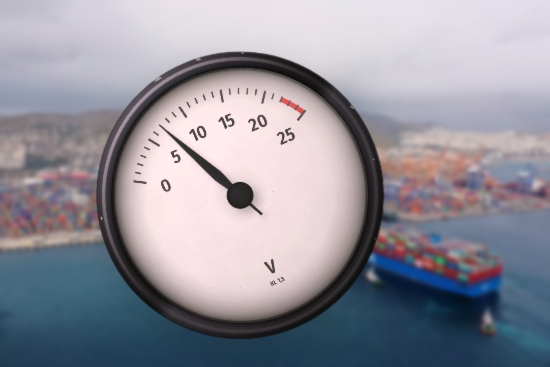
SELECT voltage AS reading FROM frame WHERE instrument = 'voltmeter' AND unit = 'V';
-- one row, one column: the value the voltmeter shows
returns 7 V
